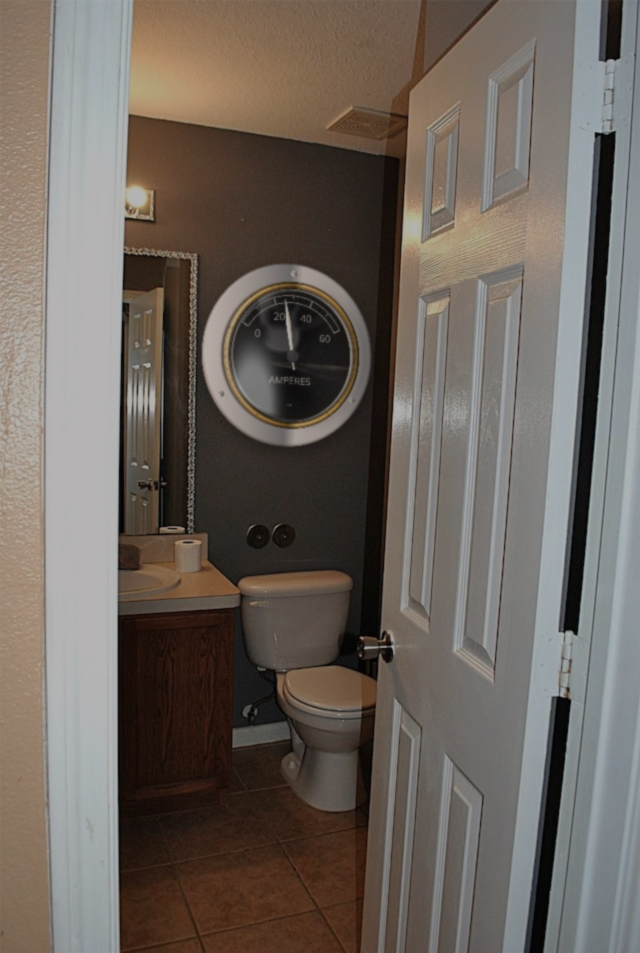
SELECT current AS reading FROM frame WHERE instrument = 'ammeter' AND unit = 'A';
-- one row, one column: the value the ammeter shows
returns 25 A
